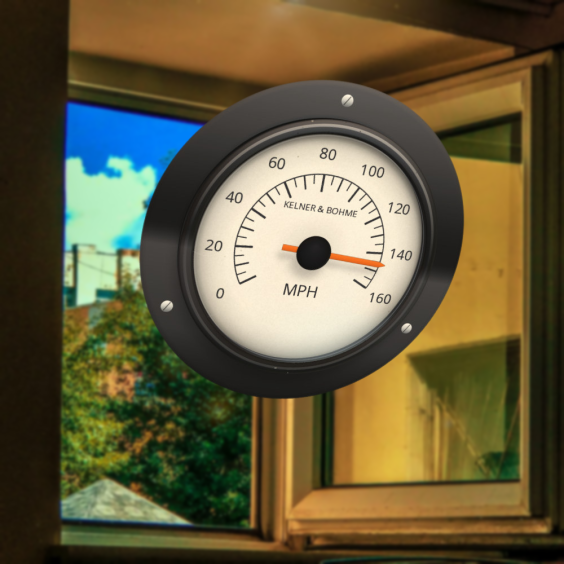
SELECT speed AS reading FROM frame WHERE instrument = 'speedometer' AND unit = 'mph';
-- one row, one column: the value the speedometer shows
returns 145 mph
